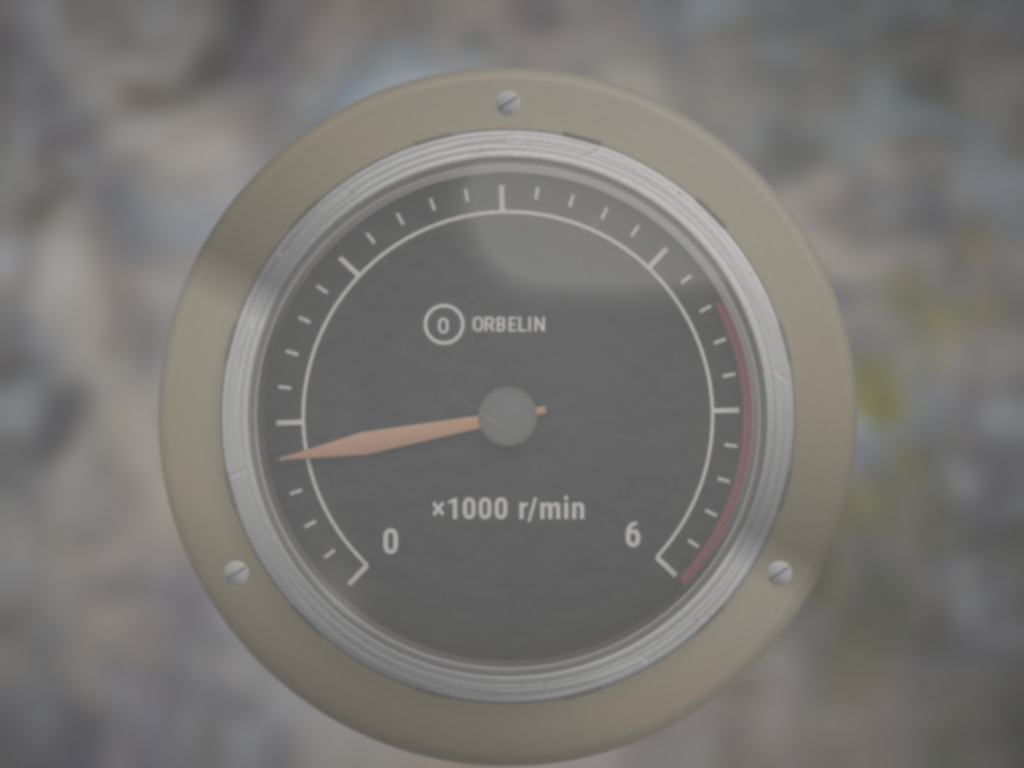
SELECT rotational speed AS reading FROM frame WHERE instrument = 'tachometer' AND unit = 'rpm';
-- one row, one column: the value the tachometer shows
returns 800 rpm
